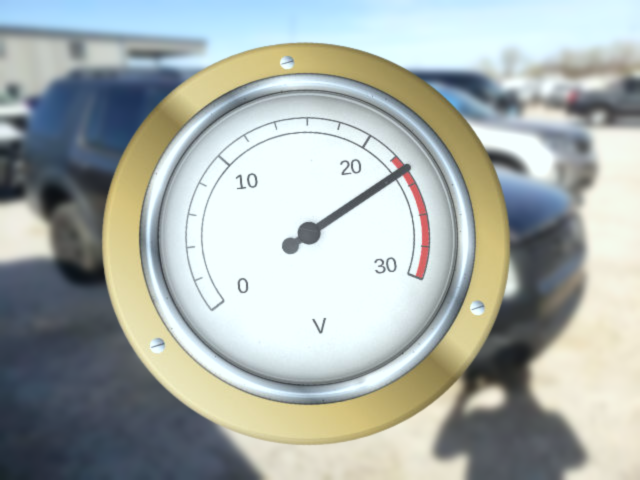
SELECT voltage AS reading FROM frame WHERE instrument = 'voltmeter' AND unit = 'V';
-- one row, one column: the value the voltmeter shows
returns 23 V
